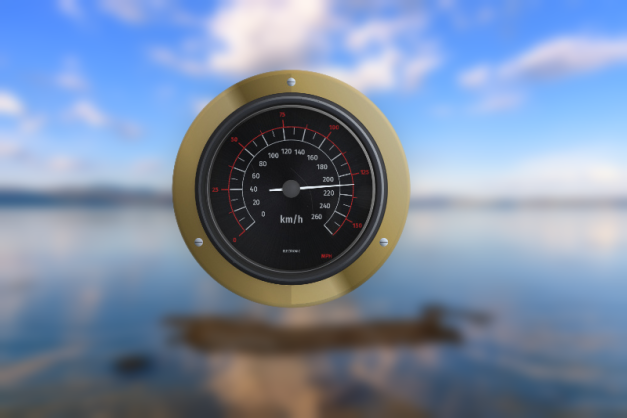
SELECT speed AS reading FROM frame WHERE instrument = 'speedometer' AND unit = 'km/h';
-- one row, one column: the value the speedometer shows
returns 210 km/h
